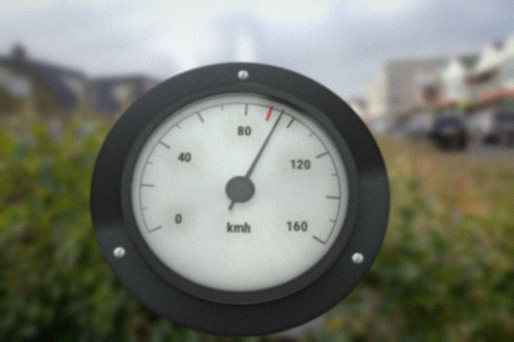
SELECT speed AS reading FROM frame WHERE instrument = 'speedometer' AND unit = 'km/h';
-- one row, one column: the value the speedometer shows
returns 95 km/h
